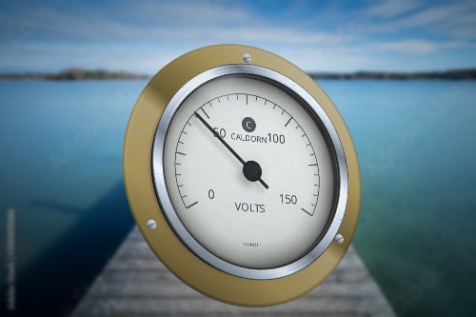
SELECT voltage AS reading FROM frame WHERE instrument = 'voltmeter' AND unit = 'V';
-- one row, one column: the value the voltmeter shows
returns 45 V
